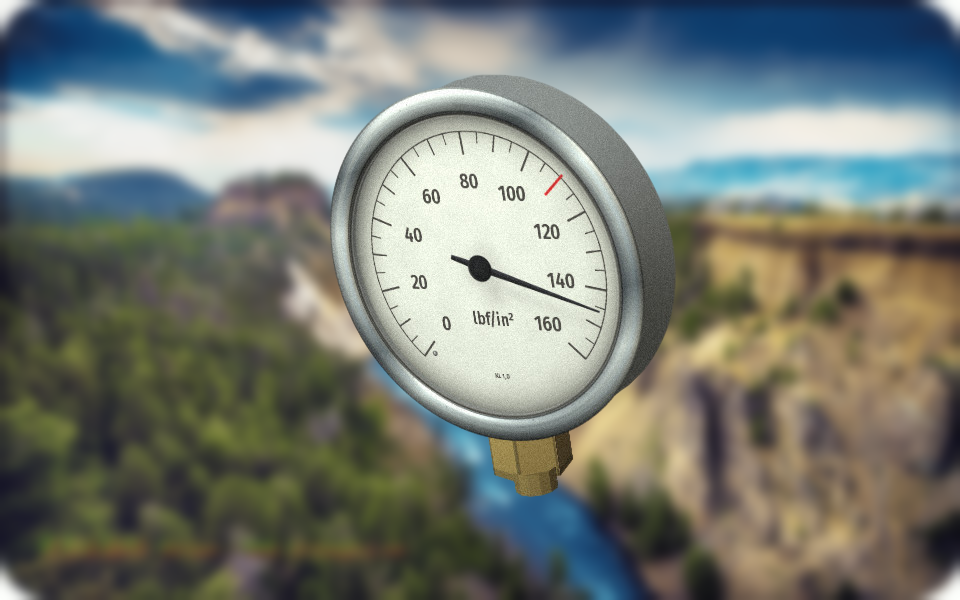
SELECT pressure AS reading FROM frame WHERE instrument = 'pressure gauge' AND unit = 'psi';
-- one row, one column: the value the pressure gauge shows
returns 145 psi
